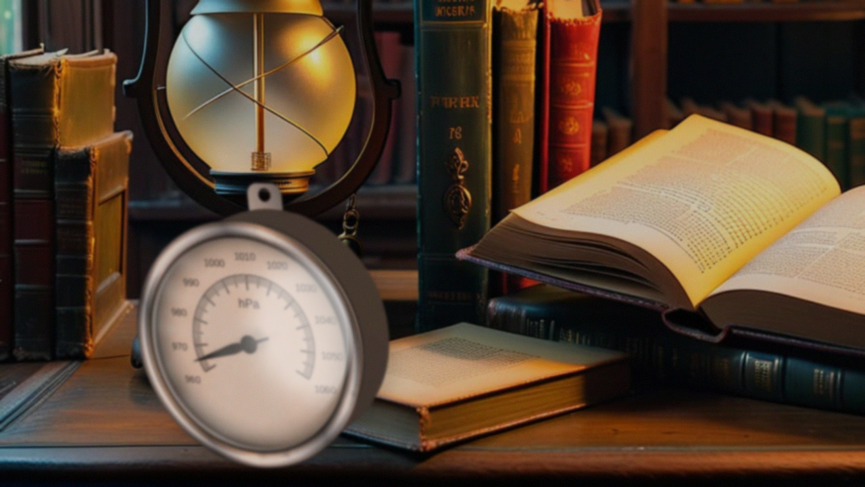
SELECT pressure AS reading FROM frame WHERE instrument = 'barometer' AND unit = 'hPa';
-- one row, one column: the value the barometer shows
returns 965 hPa
